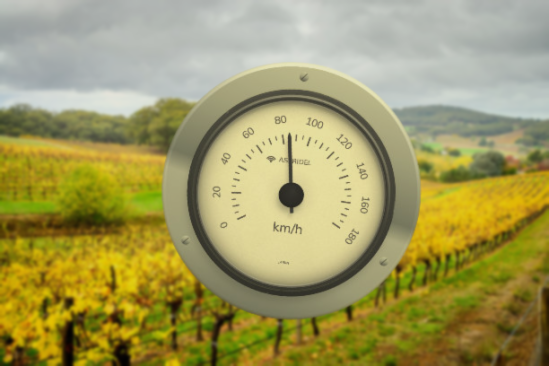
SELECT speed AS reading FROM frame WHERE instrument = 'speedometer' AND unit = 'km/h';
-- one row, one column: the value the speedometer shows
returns 85 km/h
